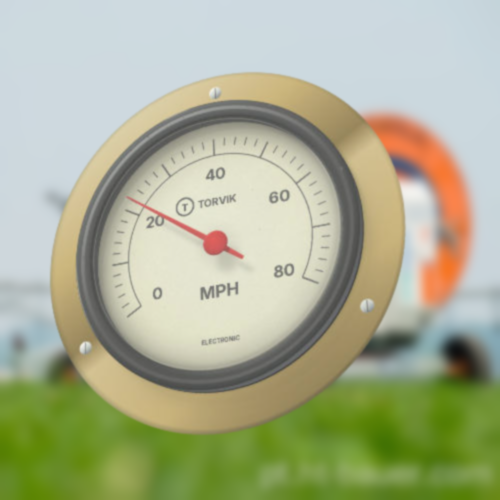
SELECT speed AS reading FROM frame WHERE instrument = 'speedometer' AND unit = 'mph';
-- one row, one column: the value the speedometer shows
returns 22 mph
